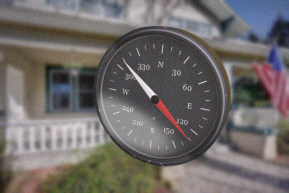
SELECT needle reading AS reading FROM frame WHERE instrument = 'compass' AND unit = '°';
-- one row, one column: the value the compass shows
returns 130 °
